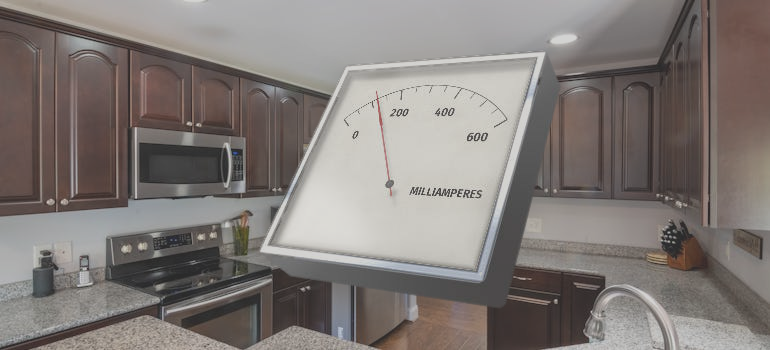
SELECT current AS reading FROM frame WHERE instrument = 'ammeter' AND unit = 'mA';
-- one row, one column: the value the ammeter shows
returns 125 mA
